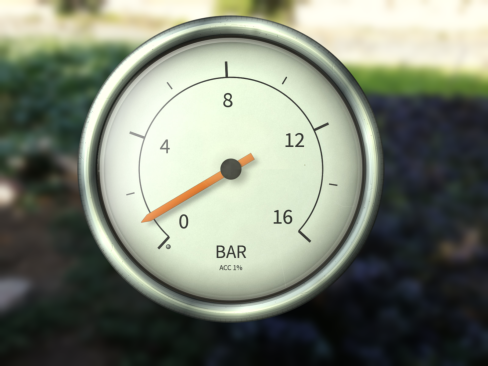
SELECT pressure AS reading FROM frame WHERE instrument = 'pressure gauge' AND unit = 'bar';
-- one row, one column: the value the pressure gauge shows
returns 1 bar
